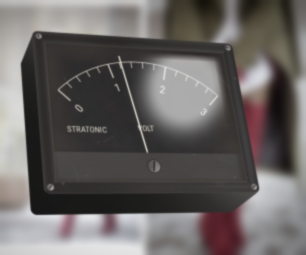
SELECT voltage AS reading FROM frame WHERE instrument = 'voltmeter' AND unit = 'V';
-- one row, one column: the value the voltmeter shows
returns 1.2 V
